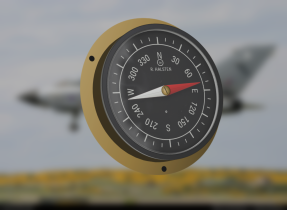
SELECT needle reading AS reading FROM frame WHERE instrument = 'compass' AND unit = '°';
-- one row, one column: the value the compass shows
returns 80 °
